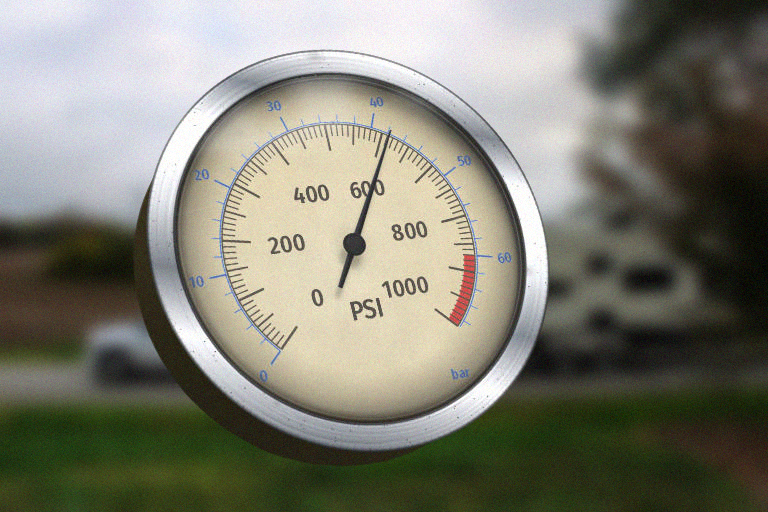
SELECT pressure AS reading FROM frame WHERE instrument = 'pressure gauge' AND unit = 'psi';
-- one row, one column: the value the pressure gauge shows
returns 610 psi
